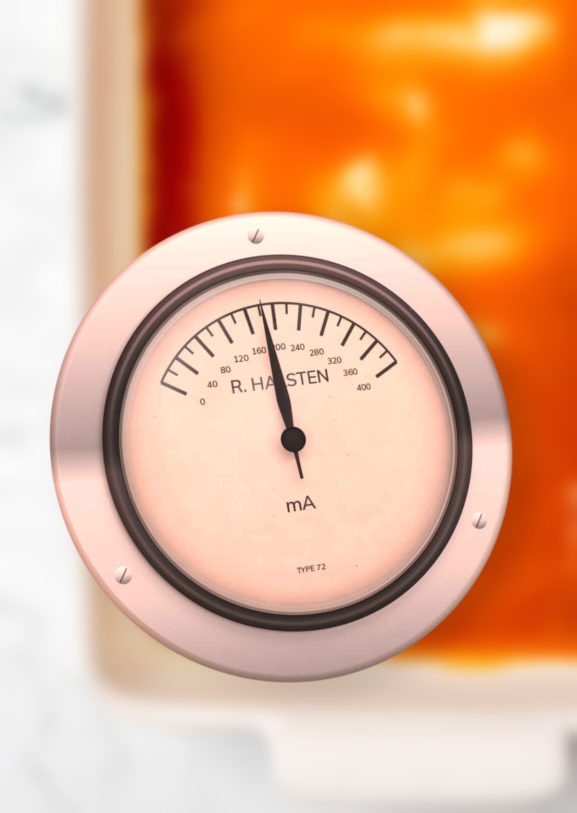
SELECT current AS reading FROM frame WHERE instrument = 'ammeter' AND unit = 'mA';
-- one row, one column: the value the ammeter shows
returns 180 mA
